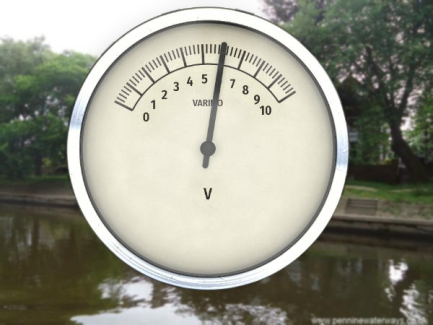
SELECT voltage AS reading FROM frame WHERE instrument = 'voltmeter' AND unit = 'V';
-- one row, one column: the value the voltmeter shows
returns 6 V
